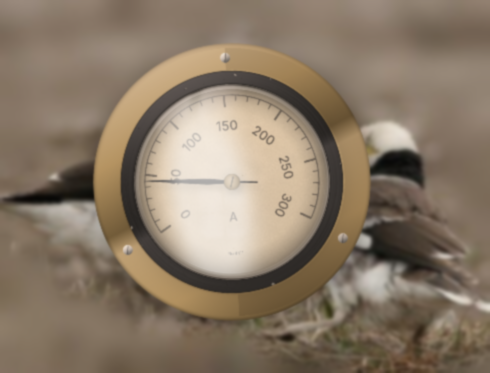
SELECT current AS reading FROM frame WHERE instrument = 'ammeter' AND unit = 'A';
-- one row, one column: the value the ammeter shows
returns 45 A
